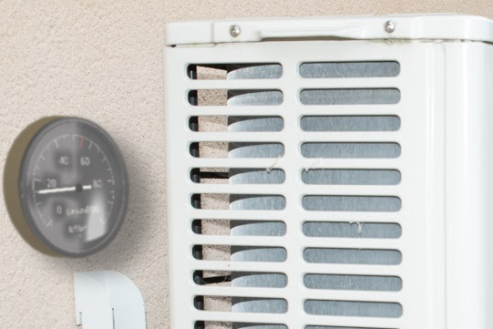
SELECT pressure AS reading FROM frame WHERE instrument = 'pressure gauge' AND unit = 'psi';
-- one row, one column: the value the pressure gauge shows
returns 15 psi
